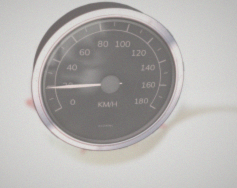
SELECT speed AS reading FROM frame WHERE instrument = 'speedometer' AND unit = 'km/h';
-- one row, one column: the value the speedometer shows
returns 20 km/h
